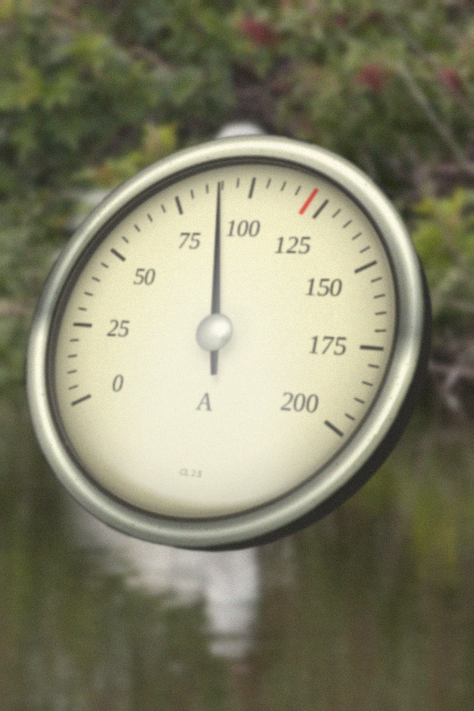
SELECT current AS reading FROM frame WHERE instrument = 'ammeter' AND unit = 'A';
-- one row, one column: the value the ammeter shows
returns 90 A
